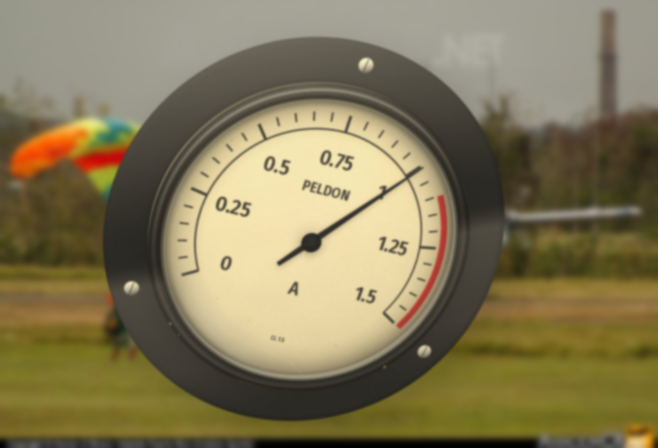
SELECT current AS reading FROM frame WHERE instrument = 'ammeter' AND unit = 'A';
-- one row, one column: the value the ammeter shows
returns 1 A
